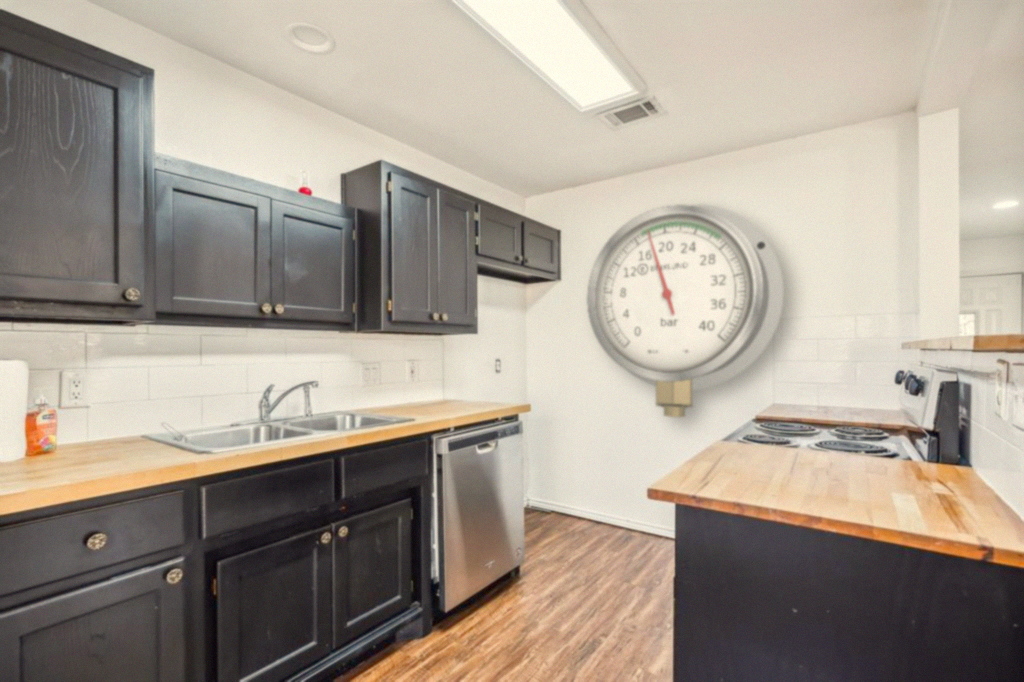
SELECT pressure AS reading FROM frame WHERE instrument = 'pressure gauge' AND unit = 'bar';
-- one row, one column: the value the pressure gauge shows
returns 18 bar
